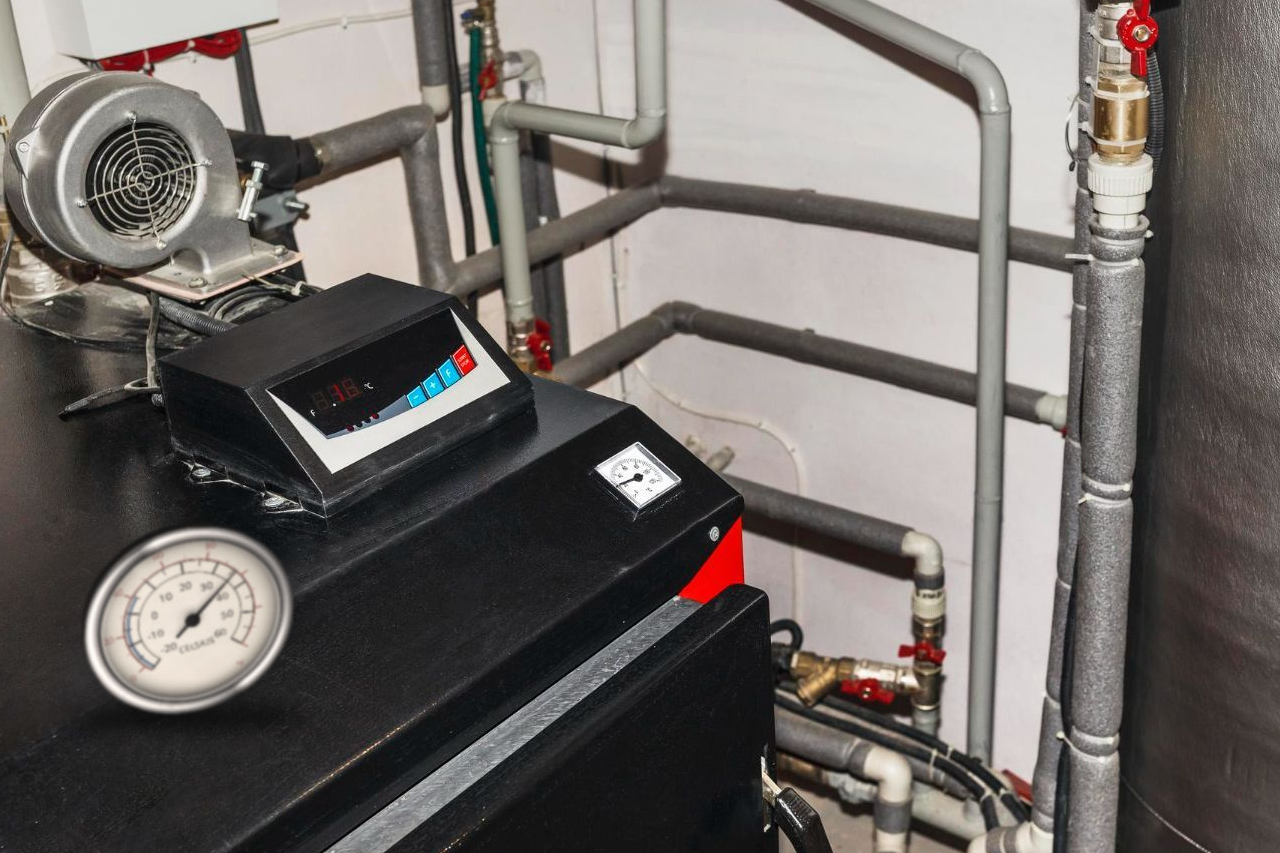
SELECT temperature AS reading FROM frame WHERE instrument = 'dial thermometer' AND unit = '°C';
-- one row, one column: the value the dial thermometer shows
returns 35 °C
